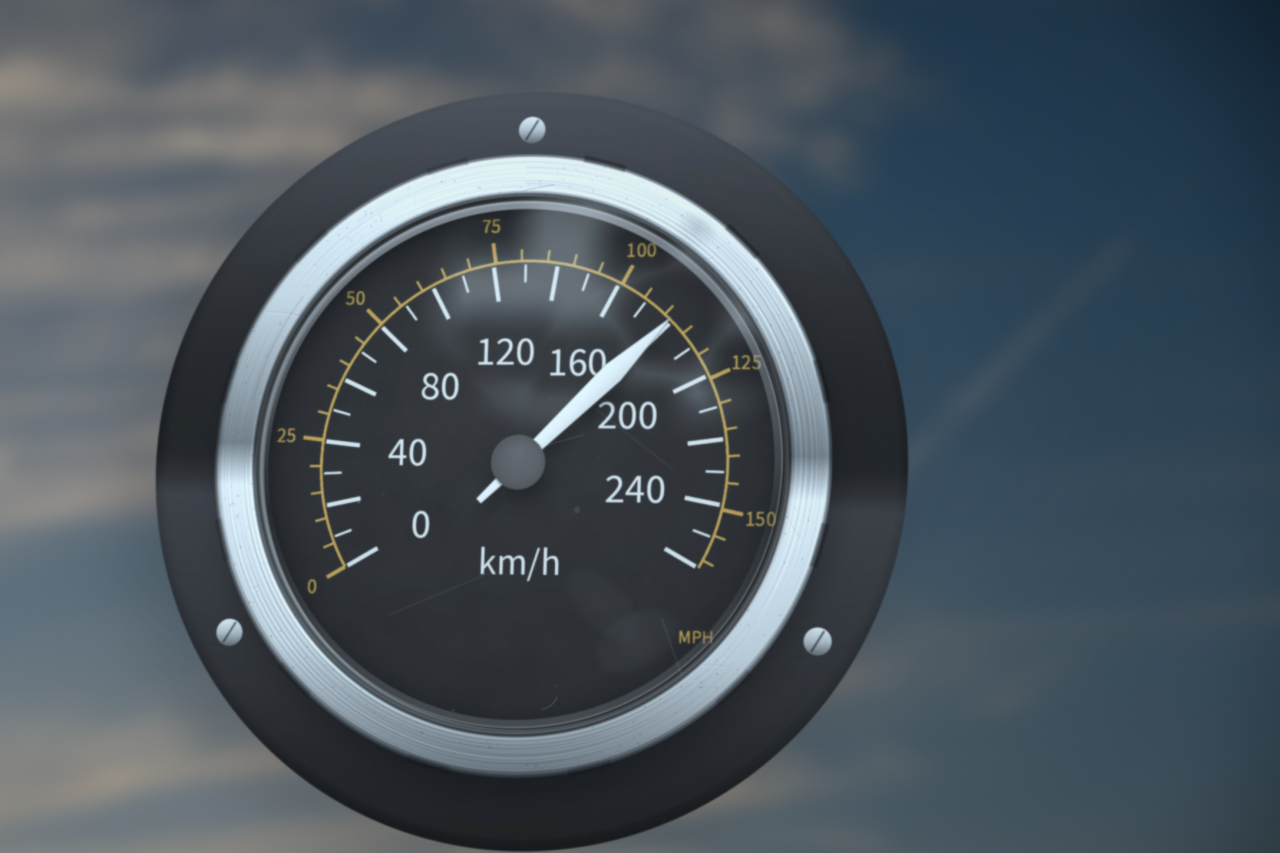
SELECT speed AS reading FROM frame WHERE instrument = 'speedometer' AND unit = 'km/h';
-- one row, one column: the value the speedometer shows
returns 180 km/h
